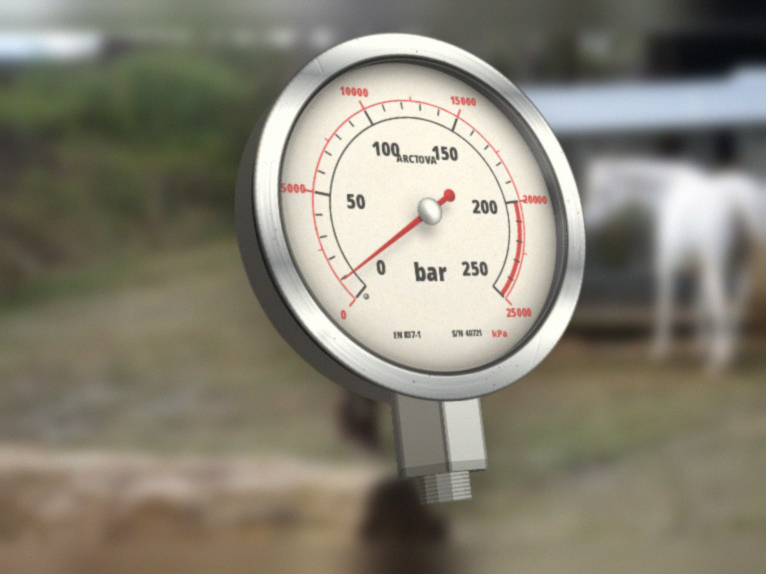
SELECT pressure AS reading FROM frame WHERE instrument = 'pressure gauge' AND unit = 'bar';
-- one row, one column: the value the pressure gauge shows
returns 10 bar
